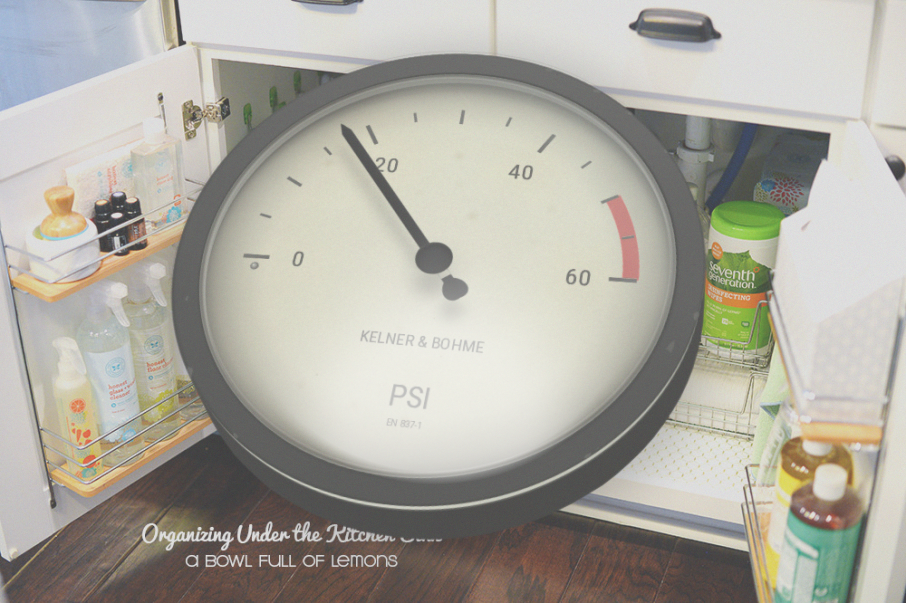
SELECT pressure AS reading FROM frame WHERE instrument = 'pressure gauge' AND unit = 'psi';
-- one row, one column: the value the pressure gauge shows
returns 17.5 psi
